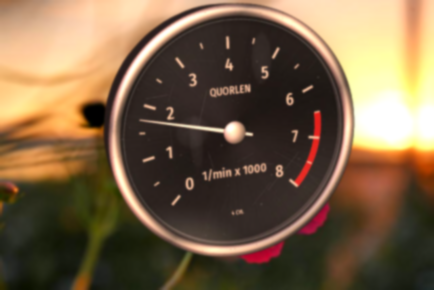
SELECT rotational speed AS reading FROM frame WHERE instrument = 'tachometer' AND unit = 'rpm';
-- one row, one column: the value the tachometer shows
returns 1750 rpm
